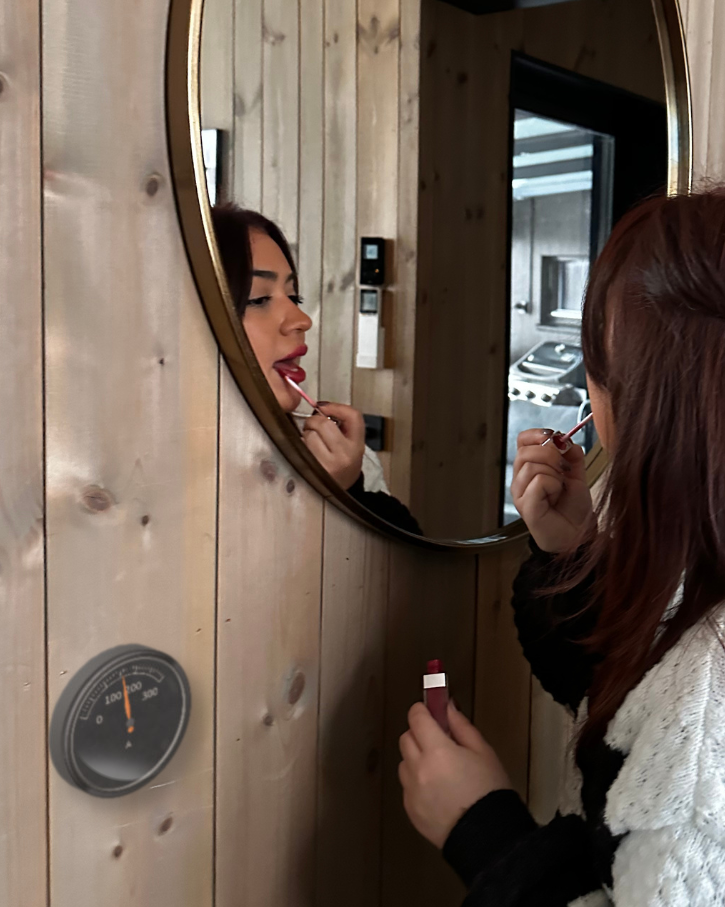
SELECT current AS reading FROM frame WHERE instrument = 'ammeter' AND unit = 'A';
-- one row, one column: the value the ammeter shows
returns 150 A
